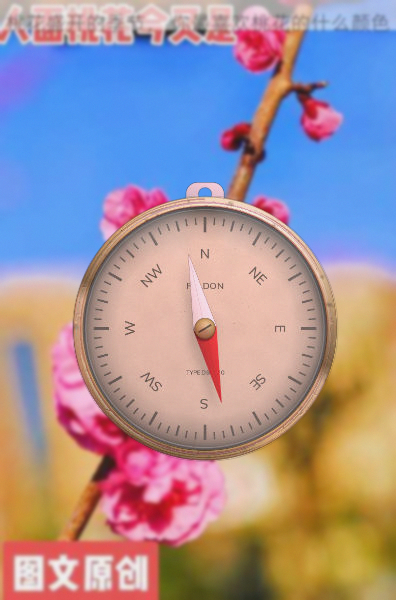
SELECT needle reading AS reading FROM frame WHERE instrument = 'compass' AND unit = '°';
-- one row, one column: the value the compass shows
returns 167.5 °
